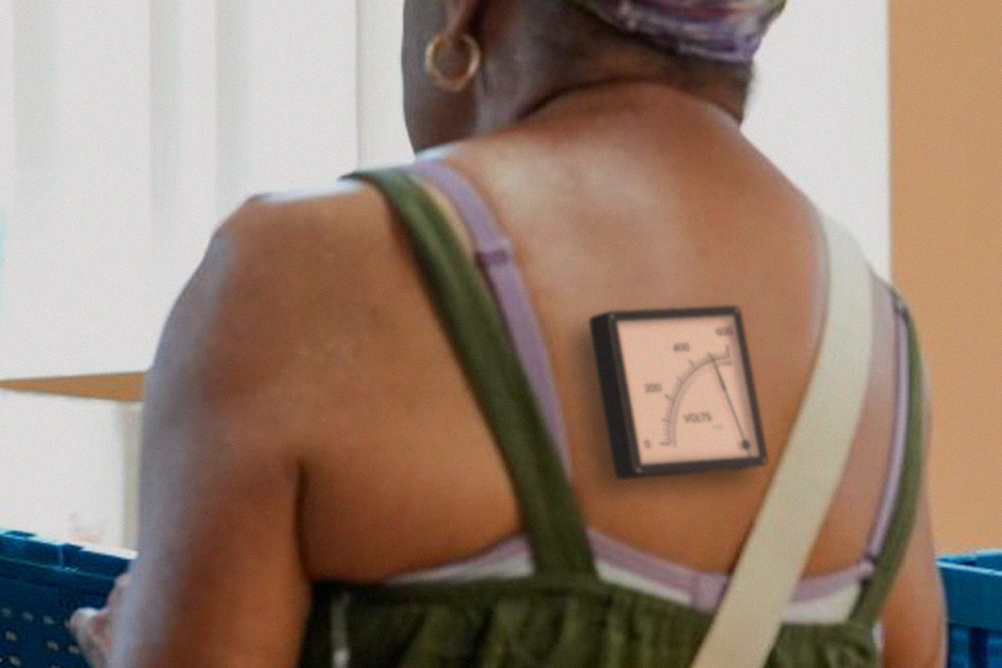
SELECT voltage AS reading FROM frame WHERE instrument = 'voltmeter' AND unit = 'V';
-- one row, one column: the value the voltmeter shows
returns 500 V
